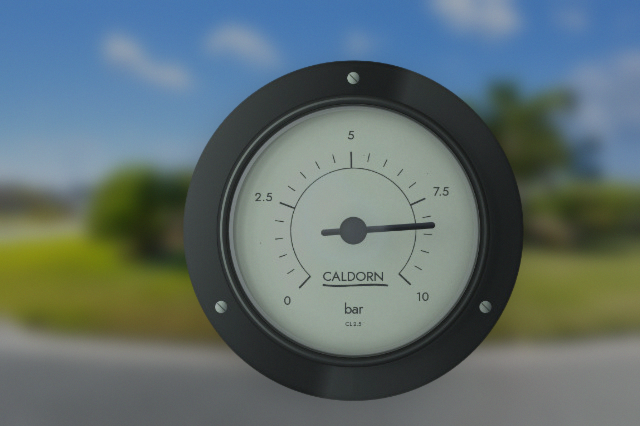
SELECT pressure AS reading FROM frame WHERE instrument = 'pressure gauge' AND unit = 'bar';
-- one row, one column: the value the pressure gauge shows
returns 8.25 bar
